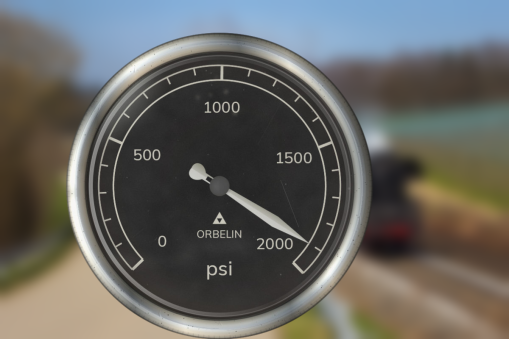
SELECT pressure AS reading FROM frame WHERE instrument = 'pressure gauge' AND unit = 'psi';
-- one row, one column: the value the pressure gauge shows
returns 1900 psi
